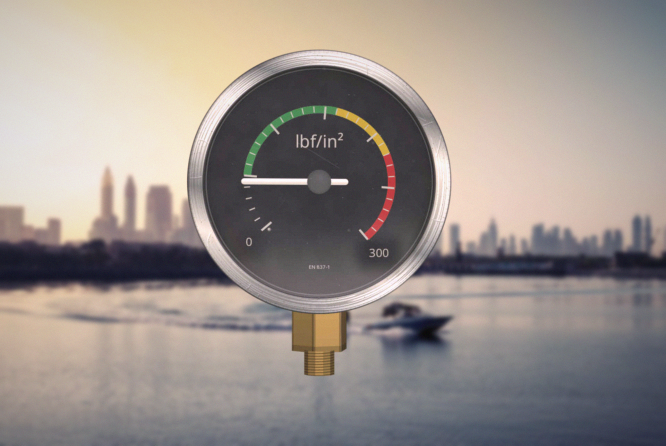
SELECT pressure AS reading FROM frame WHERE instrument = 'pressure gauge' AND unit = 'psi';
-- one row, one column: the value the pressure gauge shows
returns 45 psi
